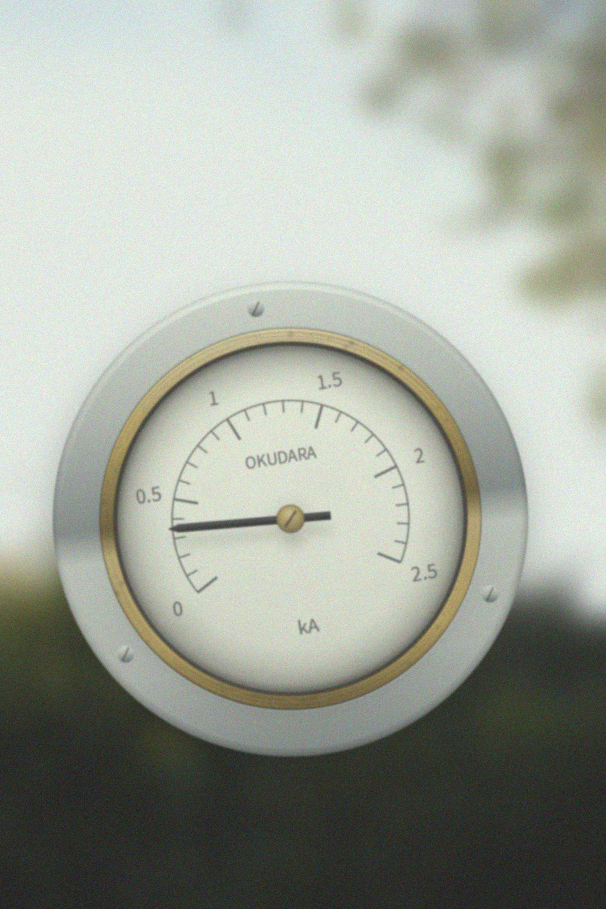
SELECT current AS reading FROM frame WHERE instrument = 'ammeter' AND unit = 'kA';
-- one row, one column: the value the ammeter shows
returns 0.35 kA
